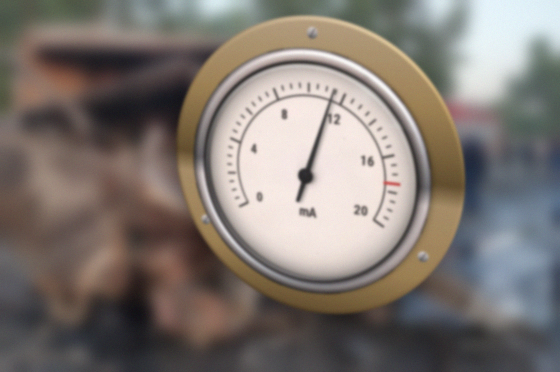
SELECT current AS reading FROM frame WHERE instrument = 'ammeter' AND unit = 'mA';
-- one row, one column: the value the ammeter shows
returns 11.5 mA
